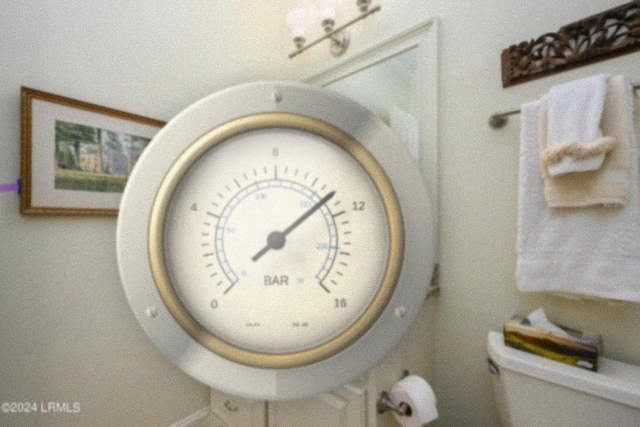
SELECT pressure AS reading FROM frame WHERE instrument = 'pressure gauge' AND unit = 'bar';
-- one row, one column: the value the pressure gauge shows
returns 11 bar
